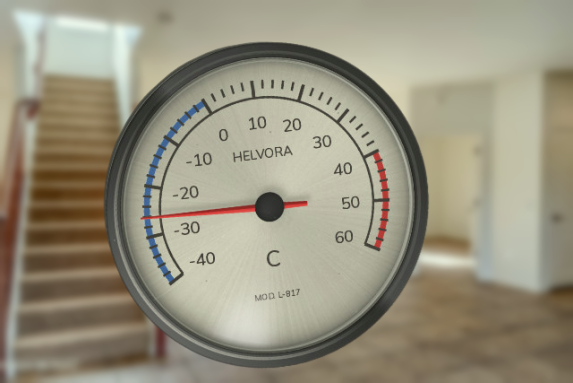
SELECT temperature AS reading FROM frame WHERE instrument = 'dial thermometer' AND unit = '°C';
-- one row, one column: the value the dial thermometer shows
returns -26 °C
